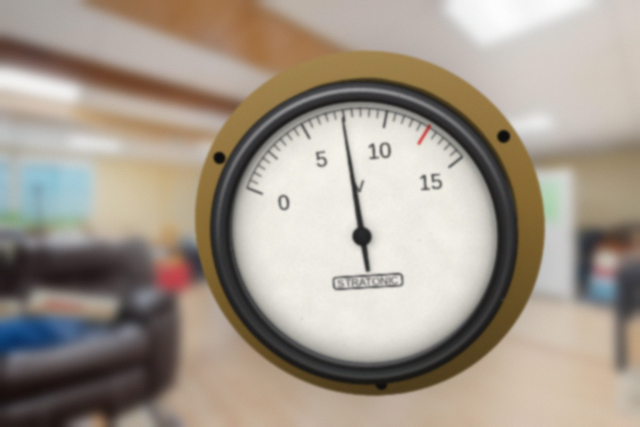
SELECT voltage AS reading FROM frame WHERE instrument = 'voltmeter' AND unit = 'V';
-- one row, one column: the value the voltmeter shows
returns 7.5 V
